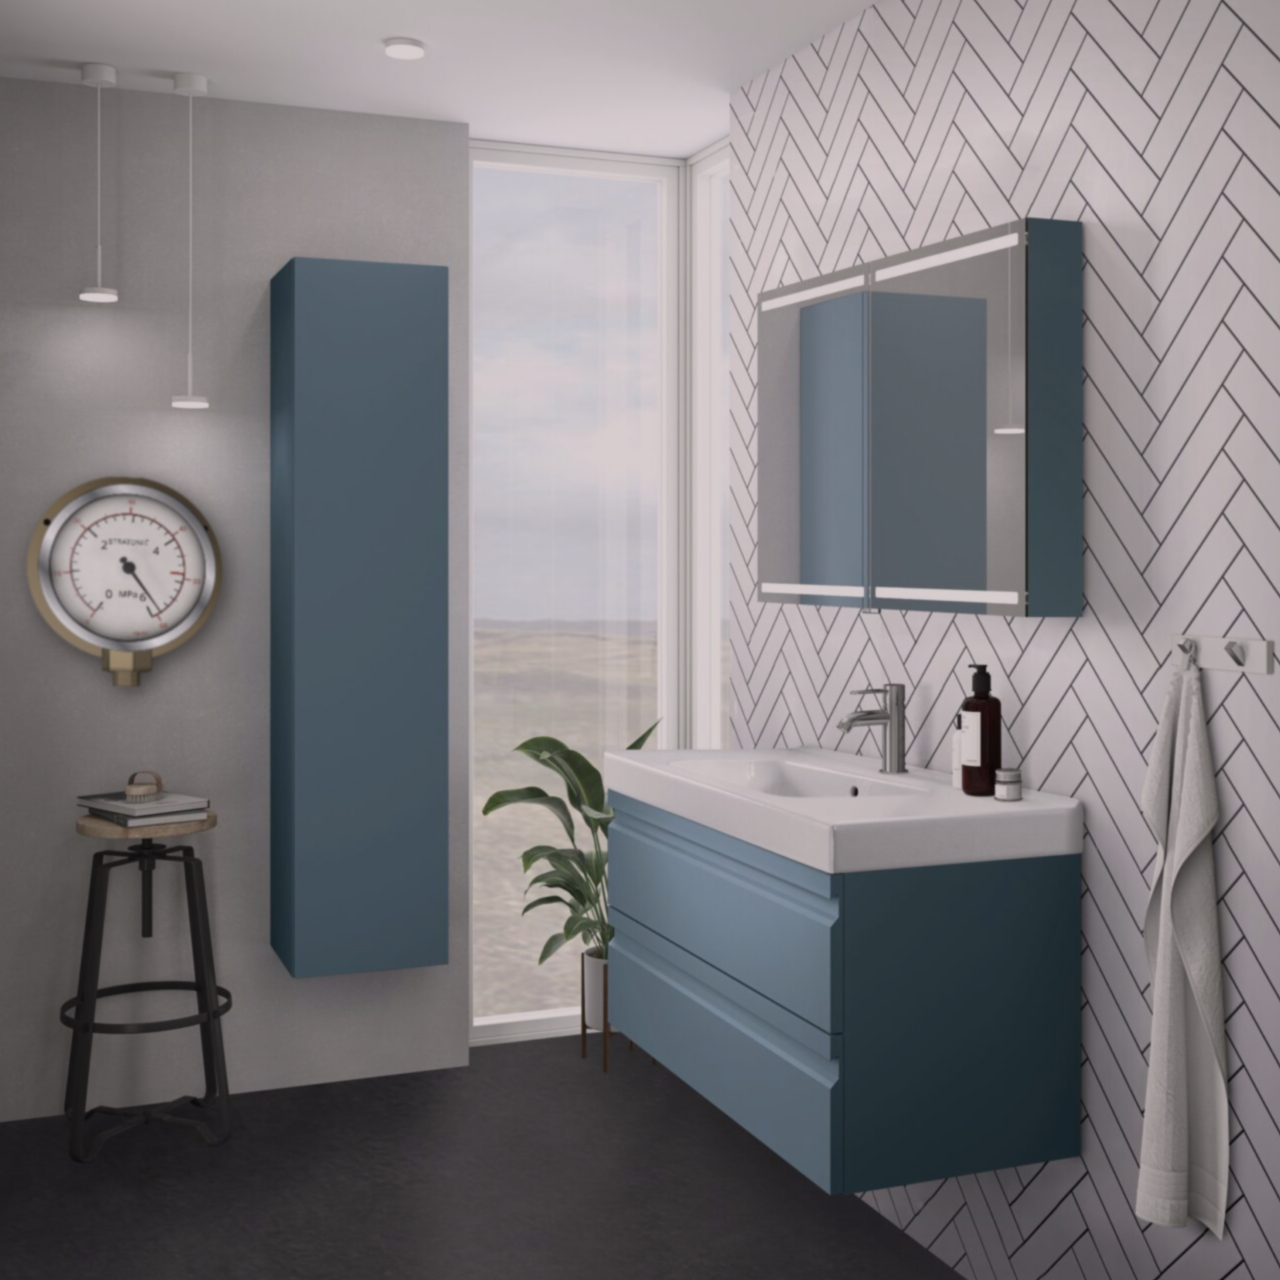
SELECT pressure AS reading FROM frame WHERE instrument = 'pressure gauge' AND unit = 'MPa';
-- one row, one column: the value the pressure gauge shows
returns 5.8 MPa
